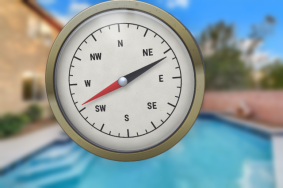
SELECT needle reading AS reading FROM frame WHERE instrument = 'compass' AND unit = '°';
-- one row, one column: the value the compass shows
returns 245 °
